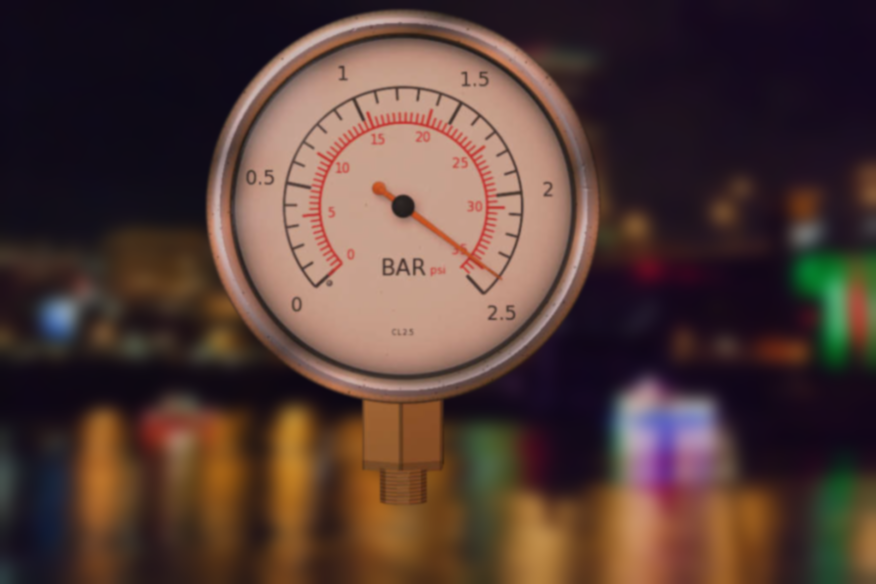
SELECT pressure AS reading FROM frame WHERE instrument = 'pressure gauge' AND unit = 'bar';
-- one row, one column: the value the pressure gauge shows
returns 2.4 bar
